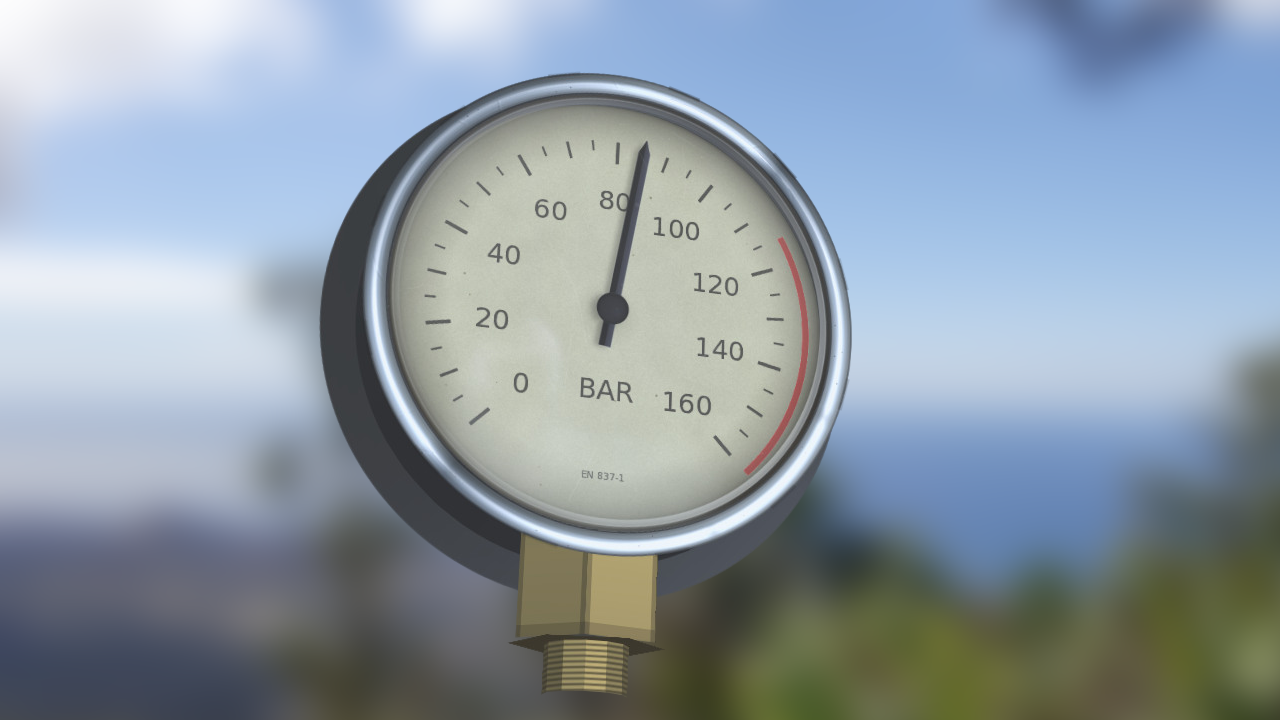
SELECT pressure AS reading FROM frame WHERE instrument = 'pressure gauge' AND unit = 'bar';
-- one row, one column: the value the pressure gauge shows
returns 85 bar
